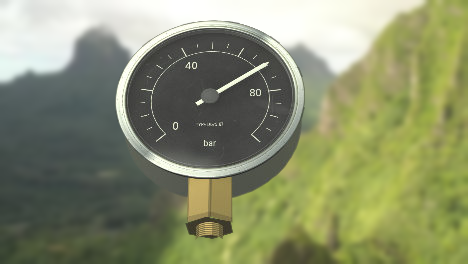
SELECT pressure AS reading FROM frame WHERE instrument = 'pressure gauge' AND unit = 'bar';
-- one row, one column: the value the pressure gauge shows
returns 70 bar
